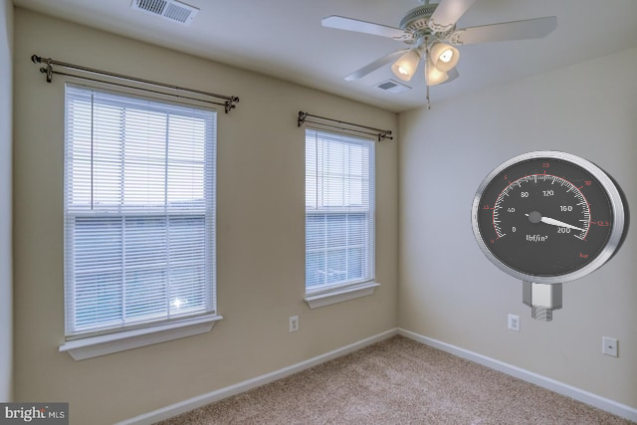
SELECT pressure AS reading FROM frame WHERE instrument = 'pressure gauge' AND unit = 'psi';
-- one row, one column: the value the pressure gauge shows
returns 190 psi
